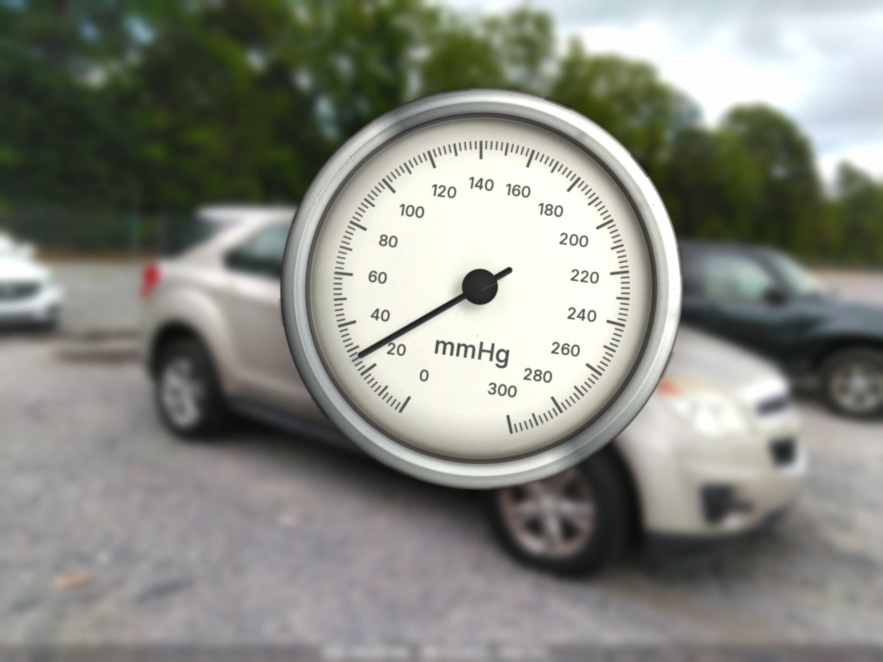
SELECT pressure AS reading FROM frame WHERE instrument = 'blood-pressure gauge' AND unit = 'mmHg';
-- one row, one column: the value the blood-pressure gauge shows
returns 26 mmHg
